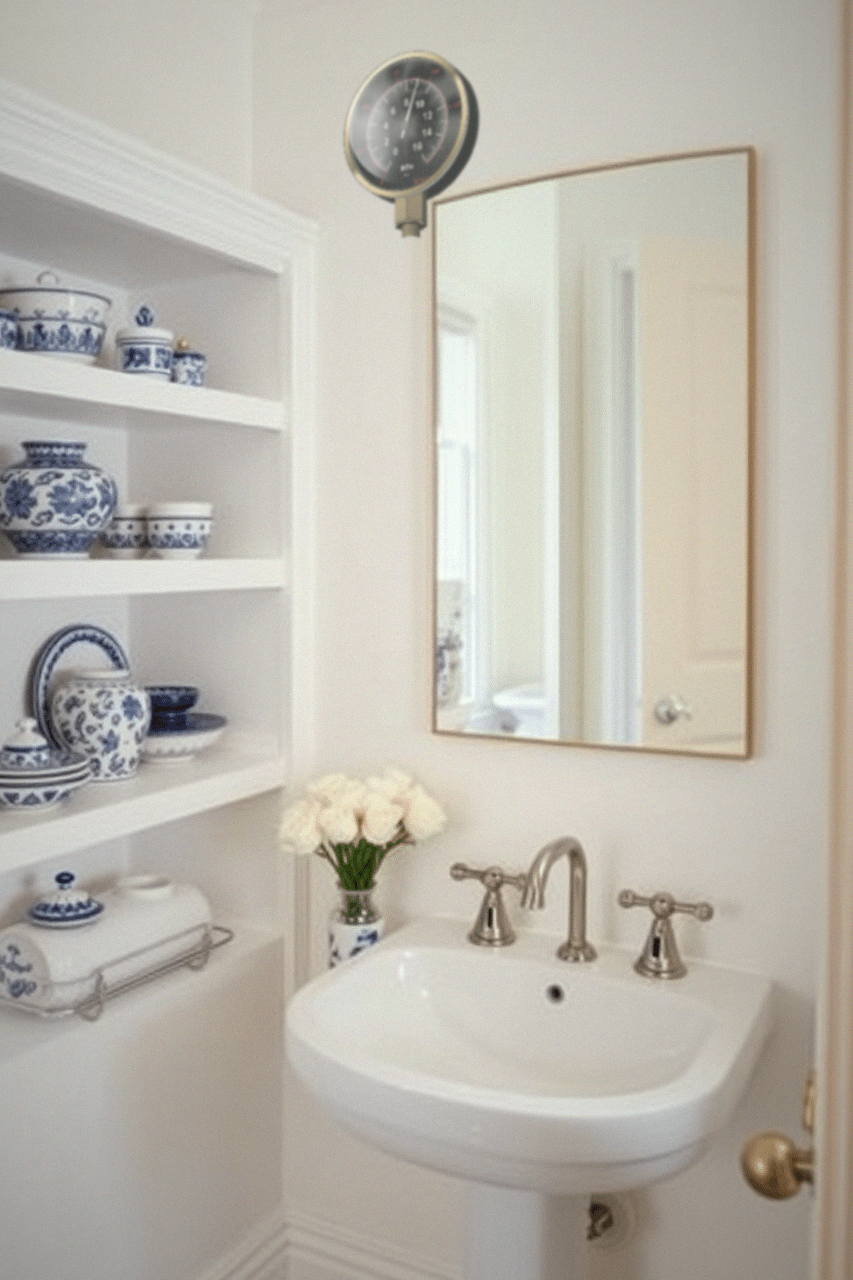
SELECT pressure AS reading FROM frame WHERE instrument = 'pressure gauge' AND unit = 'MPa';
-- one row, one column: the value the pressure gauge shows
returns 9 MPa
